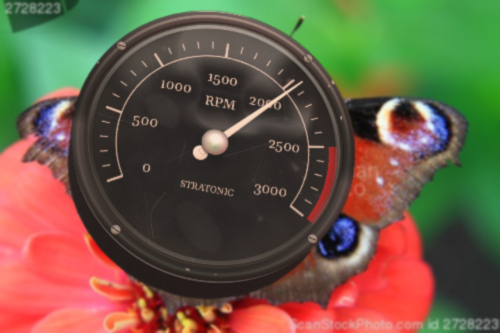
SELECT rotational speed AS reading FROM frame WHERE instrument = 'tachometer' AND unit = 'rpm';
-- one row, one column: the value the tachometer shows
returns 2050 rpm
